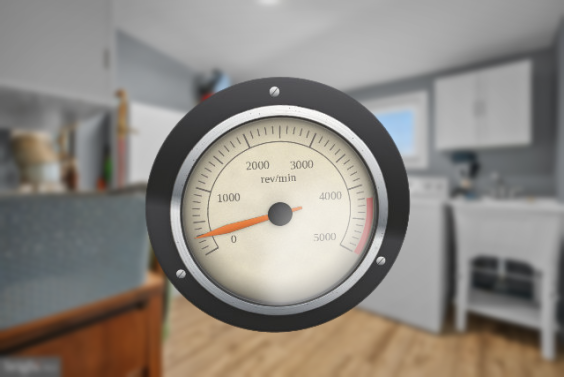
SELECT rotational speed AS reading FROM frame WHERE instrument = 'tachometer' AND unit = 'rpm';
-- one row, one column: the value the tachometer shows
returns 300 rpm
